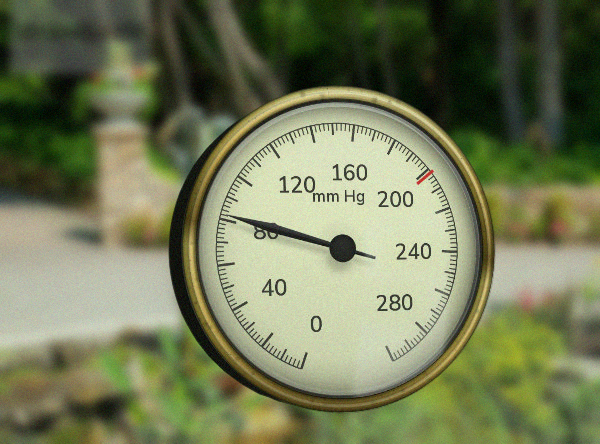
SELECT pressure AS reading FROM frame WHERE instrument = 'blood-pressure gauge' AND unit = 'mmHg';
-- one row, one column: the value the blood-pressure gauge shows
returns 82 mmHg
